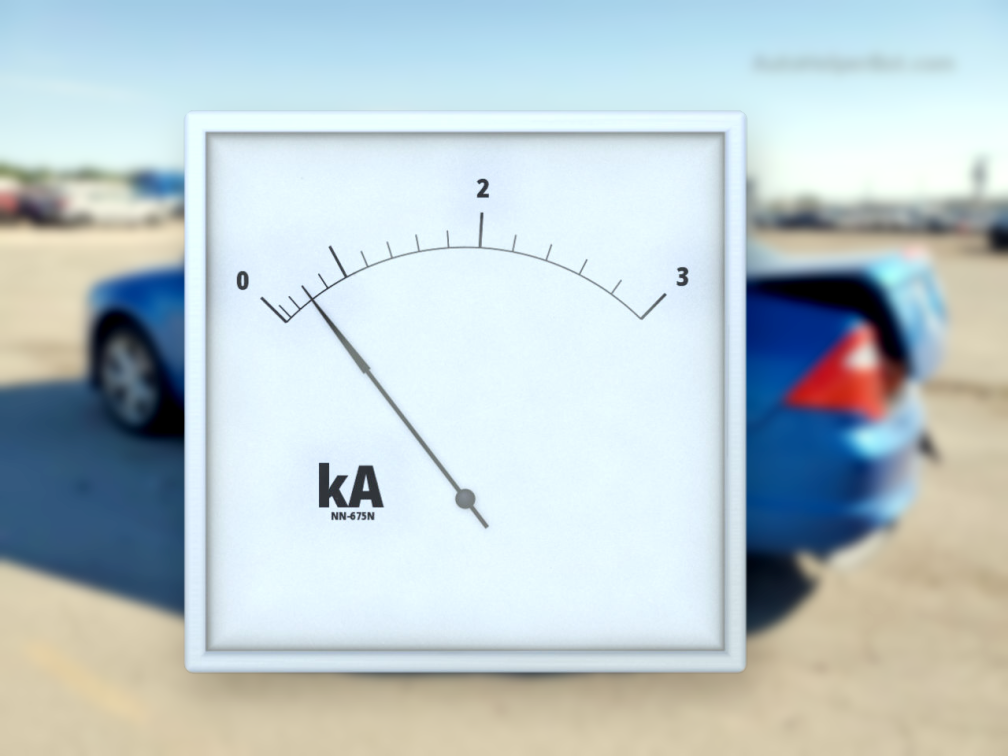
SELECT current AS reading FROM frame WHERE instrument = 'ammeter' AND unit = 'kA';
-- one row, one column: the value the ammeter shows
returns 0.6 kA
